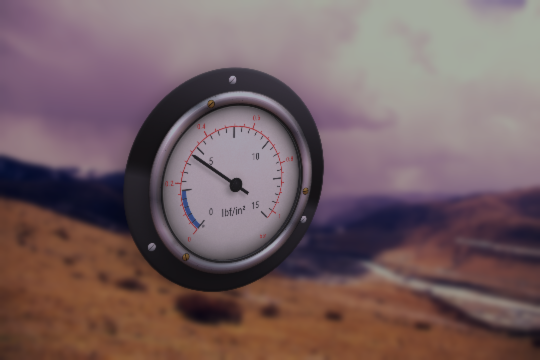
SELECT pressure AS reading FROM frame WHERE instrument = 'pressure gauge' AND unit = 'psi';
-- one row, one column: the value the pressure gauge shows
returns 4.5 psi
